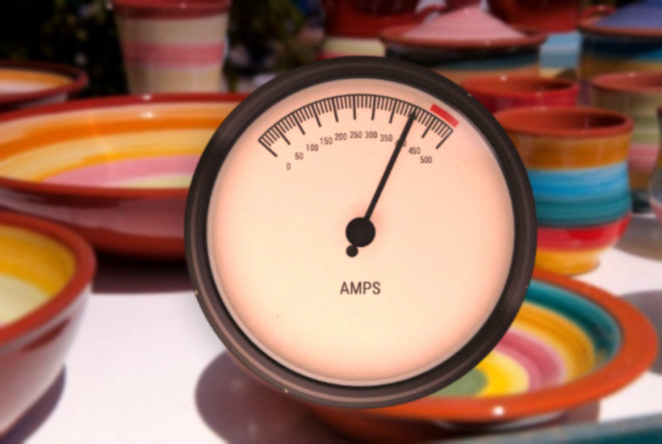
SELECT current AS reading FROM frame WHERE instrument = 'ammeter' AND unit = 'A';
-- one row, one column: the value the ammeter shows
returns 400 A
